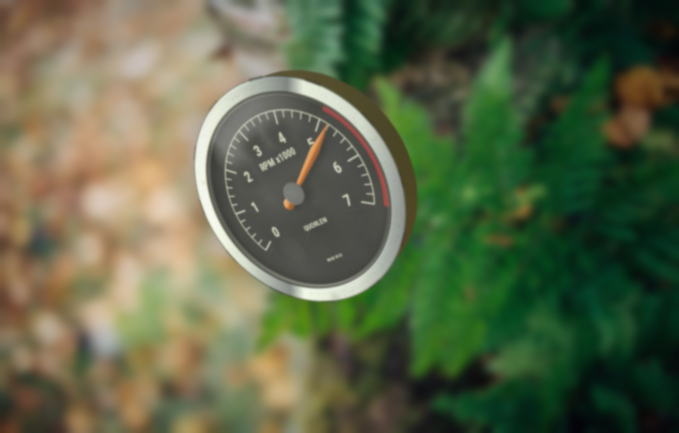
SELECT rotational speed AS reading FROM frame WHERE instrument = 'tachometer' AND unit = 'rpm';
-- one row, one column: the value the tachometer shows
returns 5200 rpm
